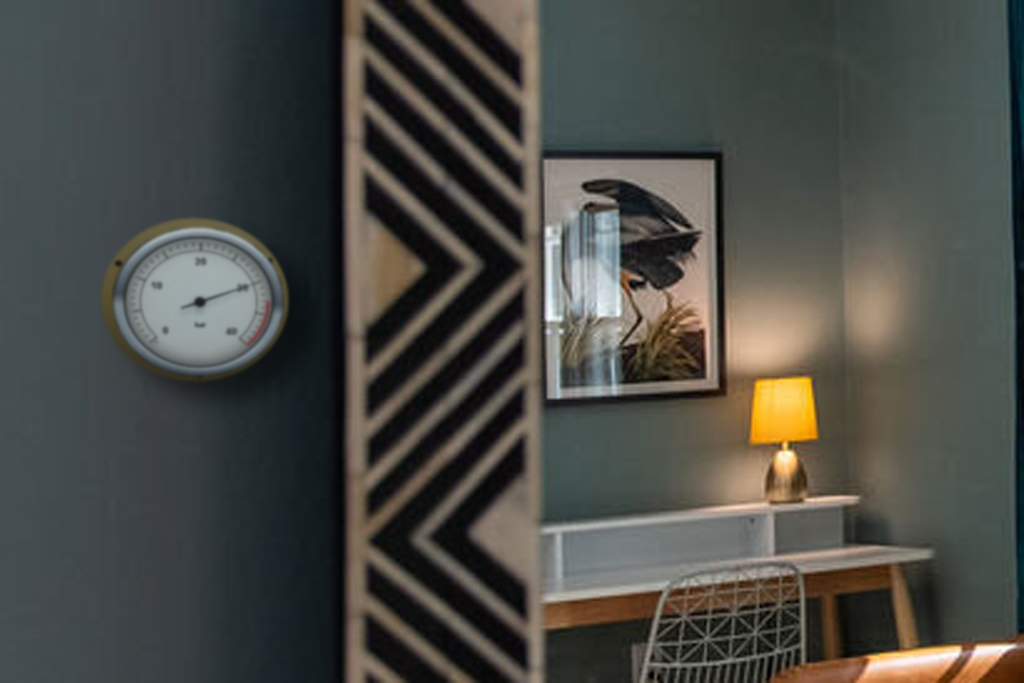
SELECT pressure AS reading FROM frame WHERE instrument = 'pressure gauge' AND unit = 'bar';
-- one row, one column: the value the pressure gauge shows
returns 30 bar
